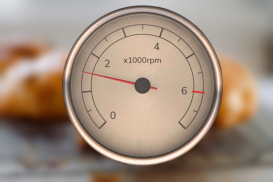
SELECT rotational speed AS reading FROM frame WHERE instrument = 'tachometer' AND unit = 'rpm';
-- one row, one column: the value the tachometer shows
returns 1500 rpm
